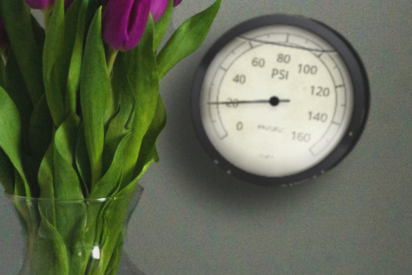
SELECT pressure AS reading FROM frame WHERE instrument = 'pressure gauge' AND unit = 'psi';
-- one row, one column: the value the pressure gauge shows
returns 20 psi
